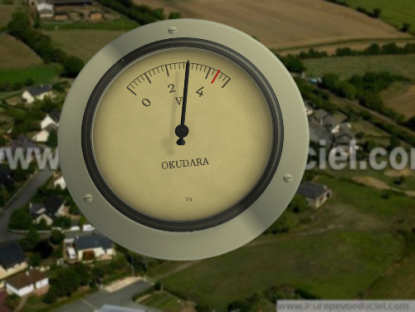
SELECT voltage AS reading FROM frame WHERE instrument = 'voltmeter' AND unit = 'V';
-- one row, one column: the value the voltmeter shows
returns 3 V
